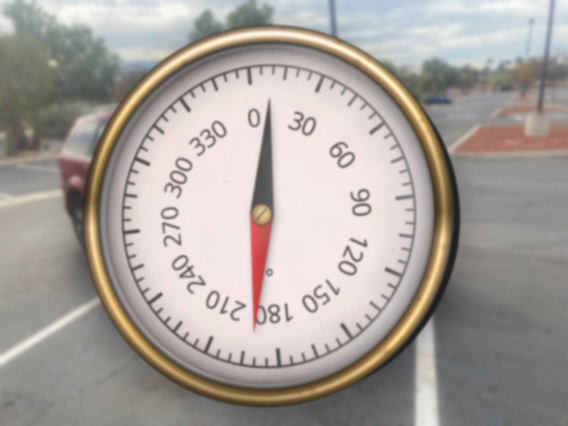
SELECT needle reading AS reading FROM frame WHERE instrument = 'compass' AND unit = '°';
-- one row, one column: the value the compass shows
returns 190 °
